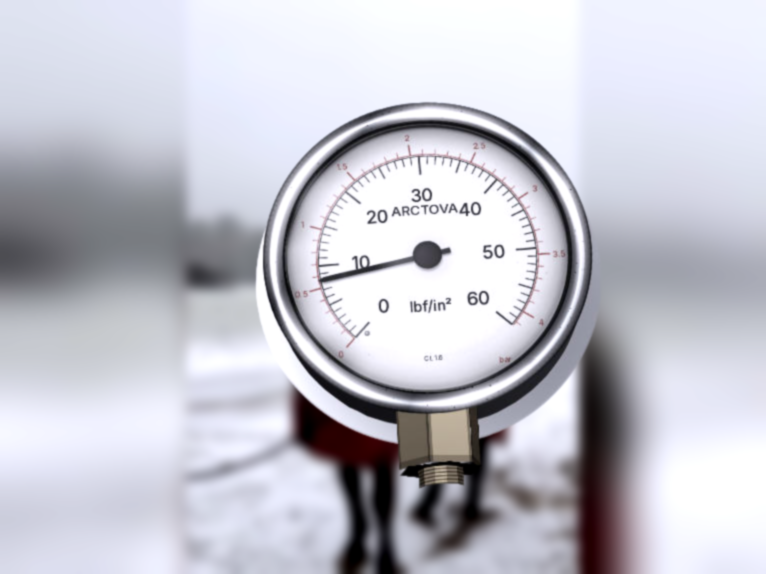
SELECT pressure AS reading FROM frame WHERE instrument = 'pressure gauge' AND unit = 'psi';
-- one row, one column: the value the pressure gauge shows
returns 8 psi
